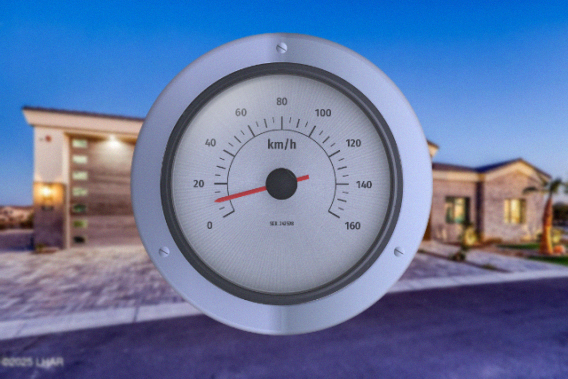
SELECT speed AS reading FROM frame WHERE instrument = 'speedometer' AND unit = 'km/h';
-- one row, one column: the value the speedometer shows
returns 10 km/h
